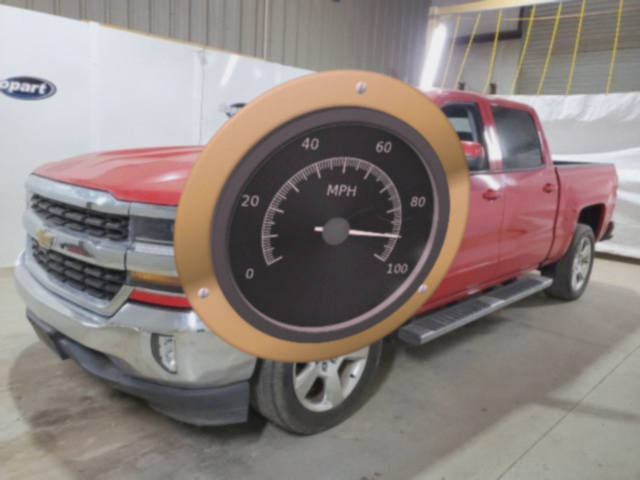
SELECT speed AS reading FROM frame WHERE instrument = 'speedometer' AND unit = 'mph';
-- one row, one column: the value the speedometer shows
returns 90 mph
